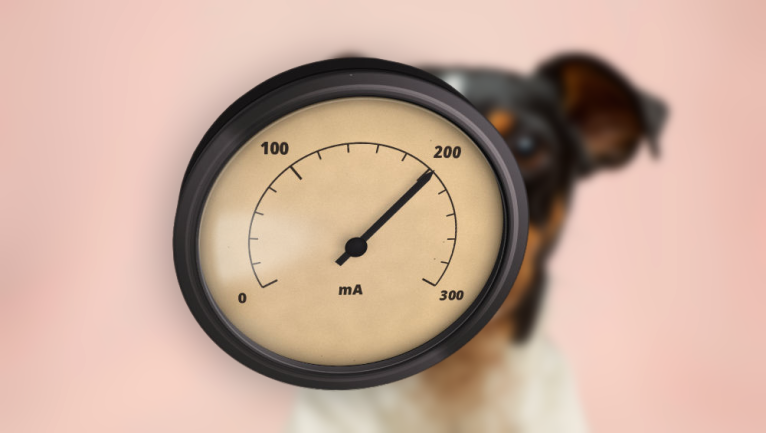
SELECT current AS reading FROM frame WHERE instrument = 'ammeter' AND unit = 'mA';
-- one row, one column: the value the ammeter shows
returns 200 mA
